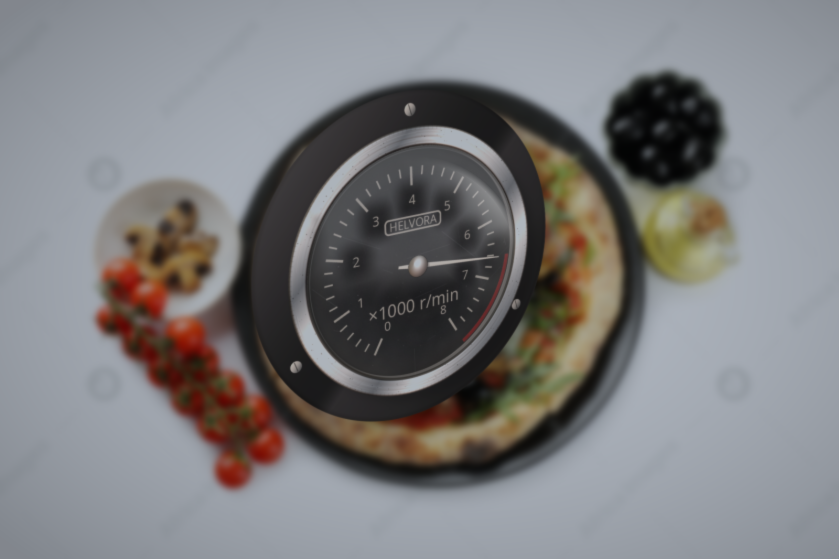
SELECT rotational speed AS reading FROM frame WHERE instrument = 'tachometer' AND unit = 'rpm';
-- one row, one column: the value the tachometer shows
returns 6600 rpm
